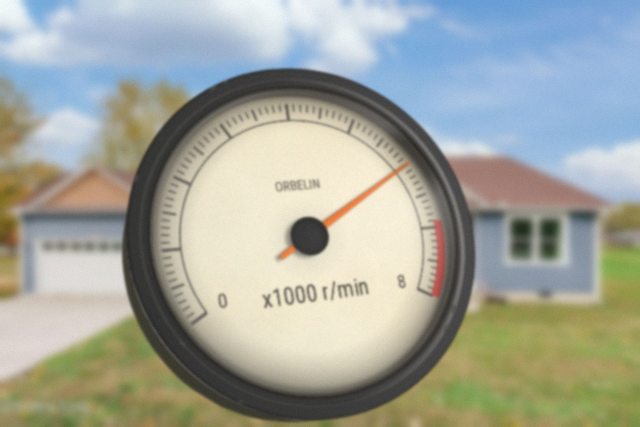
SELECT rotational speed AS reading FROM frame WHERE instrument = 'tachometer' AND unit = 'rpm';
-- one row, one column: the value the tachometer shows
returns 6000 rpm
